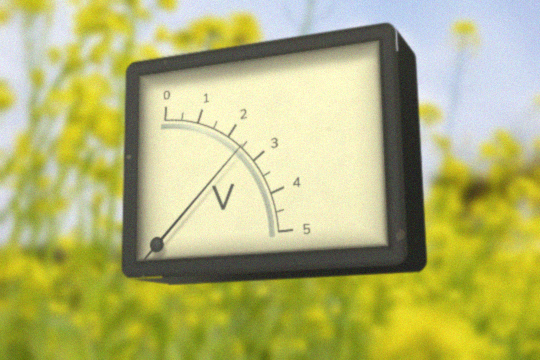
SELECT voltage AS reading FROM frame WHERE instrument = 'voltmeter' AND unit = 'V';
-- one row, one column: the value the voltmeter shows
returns 2.5 V
